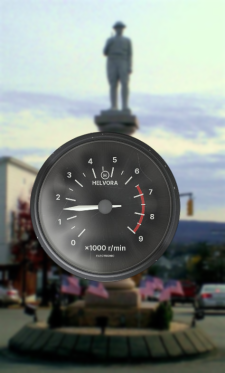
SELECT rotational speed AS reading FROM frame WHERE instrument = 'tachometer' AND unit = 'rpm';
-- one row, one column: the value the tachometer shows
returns 1500 rpm
